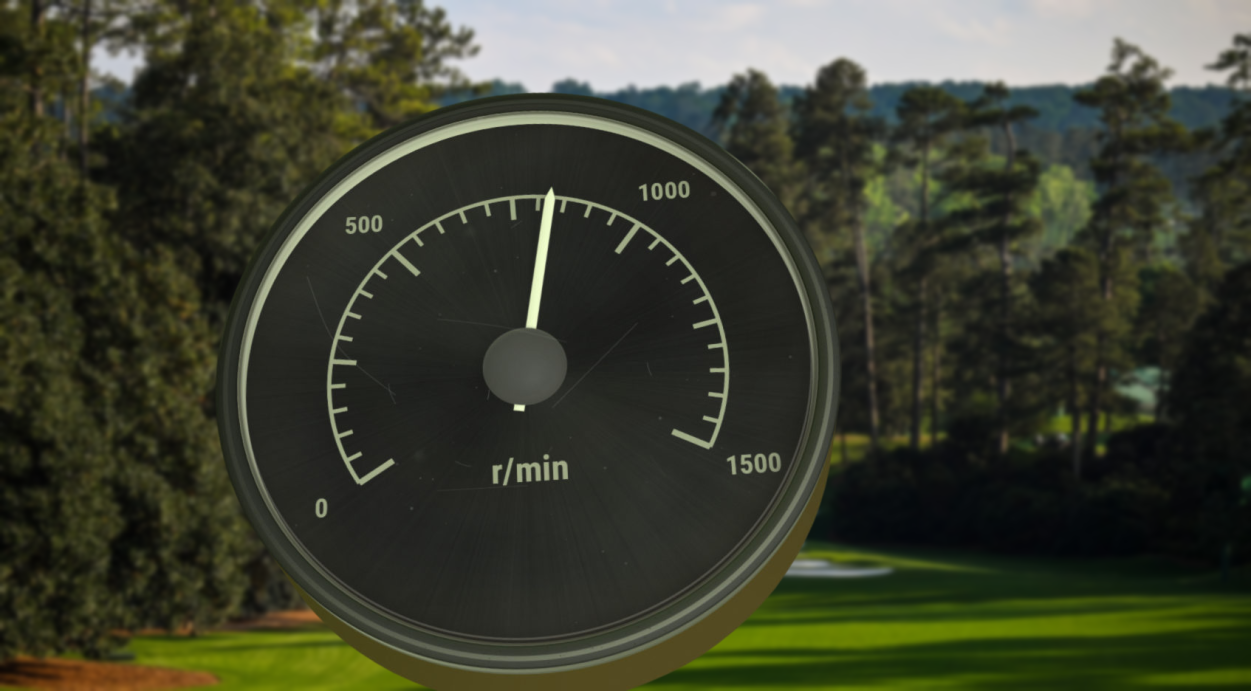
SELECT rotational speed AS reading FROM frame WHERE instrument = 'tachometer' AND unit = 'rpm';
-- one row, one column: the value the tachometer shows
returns 825 rpm
